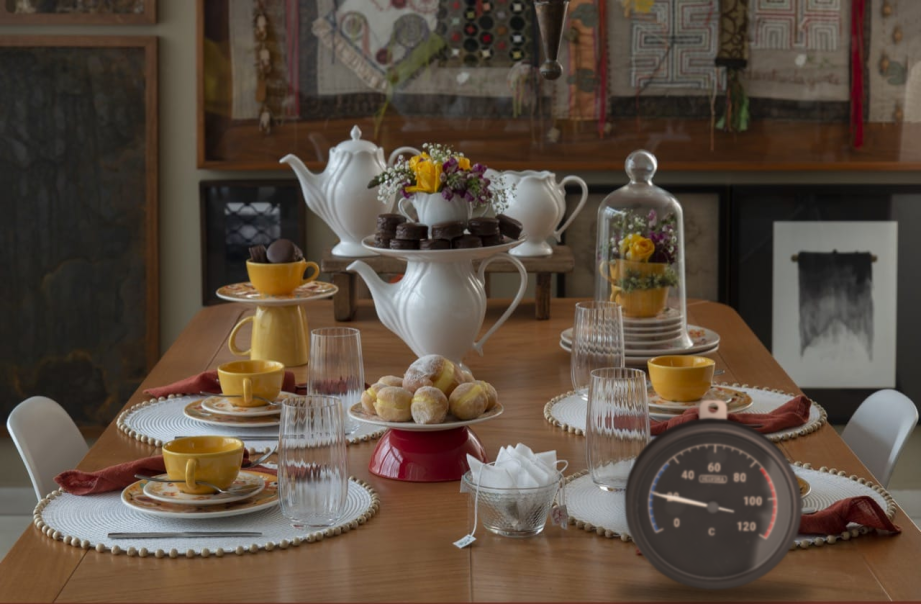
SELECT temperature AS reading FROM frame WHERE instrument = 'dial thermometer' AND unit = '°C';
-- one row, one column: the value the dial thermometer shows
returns 20 °C
